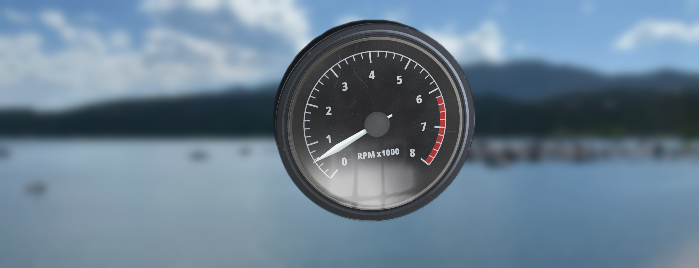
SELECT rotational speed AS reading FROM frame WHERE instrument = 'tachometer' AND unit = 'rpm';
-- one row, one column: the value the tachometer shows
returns 600 rpm
